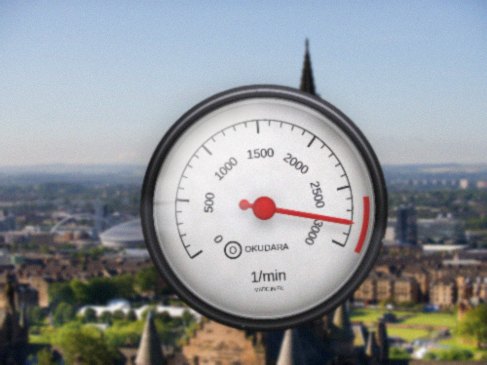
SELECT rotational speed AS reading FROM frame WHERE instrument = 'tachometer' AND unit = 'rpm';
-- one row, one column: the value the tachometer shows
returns 2800 rpm
